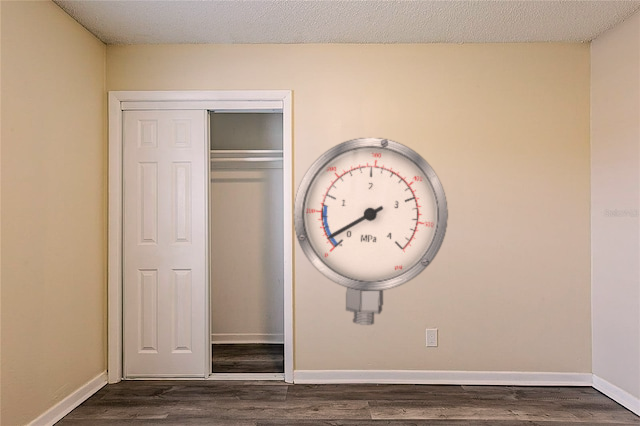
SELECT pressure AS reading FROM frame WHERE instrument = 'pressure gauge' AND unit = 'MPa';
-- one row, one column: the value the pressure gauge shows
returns 0.2 MPa
